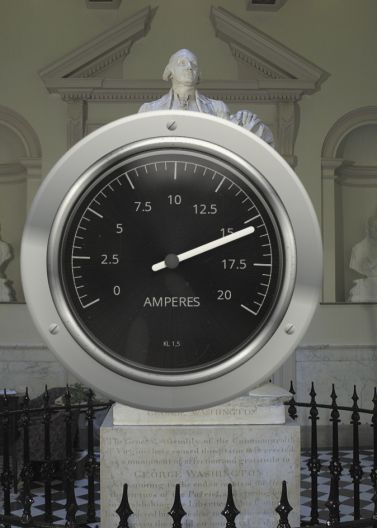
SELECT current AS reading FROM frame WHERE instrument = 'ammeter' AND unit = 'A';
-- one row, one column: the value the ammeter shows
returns 15.5 A
